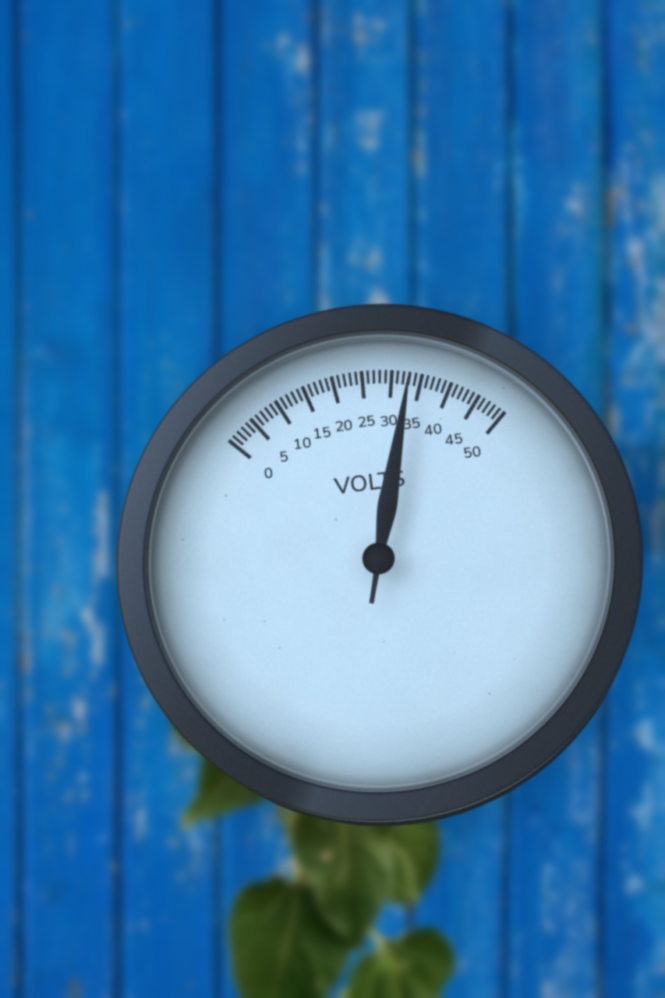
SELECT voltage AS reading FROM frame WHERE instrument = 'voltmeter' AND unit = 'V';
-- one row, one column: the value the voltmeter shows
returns 33 V
